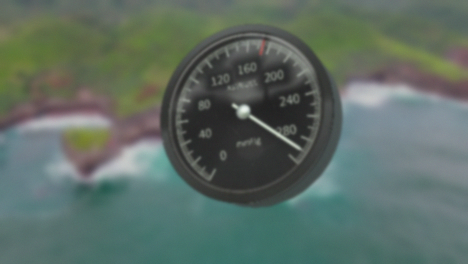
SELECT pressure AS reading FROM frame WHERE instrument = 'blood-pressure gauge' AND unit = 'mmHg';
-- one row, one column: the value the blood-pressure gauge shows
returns 290 mmHg
